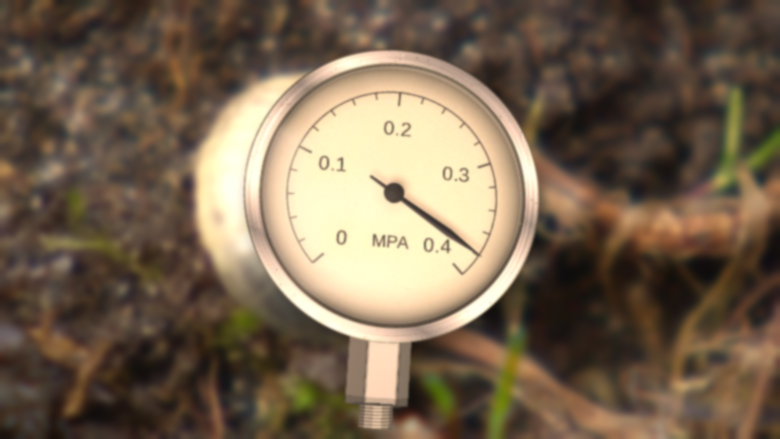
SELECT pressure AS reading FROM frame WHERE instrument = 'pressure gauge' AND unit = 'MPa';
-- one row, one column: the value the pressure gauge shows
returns 0.38 MPa
